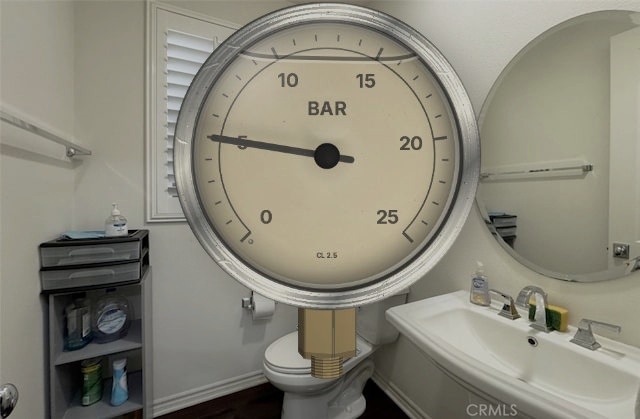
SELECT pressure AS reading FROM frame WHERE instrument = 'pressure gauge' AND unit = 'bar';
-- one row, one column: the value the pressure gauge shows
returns 5 bar
